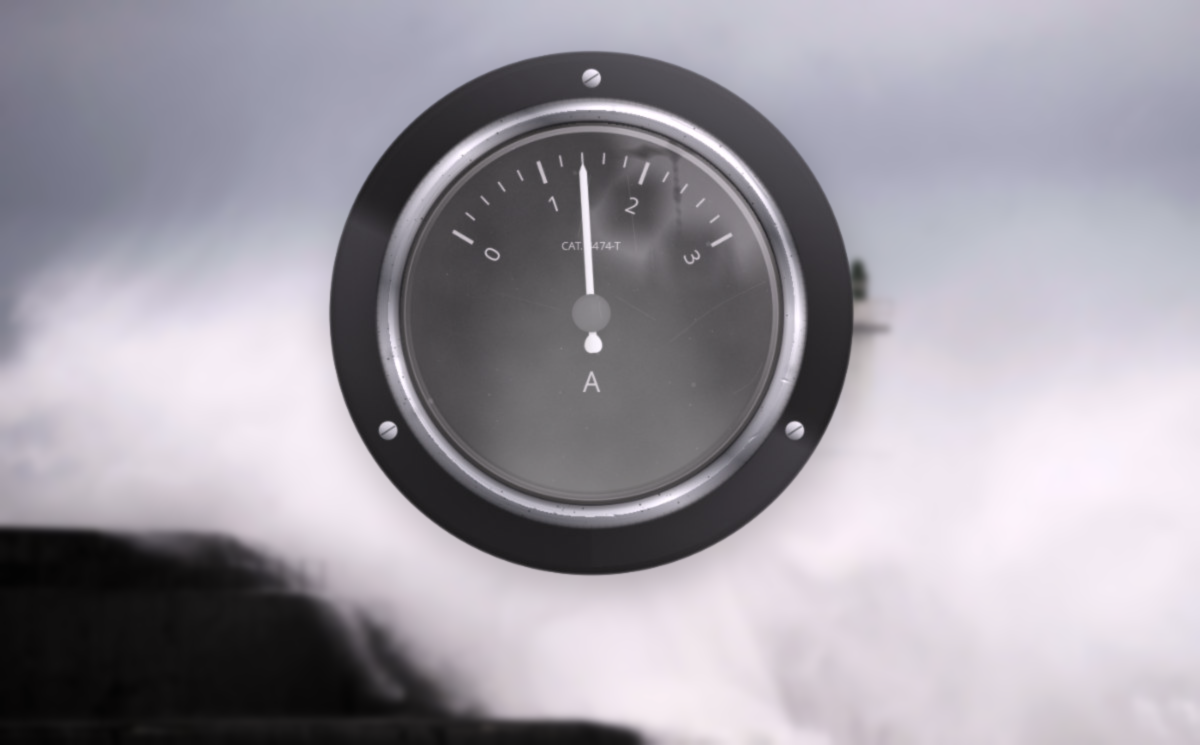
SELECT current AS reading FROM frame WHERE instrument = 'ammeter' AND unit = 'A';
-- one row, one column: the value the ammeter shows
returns 1.4 A
